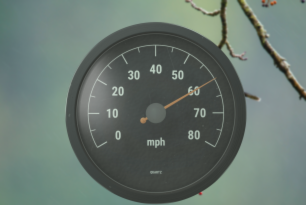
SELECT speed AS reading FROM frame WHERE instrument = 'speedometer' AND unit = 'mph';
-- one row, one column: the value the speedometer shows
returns 60 mph
